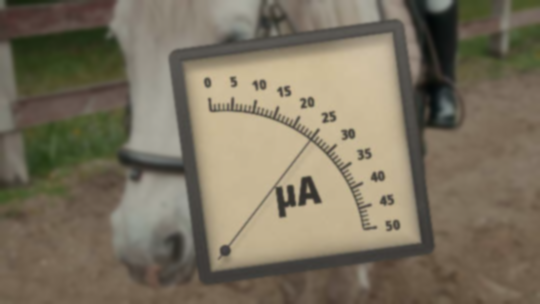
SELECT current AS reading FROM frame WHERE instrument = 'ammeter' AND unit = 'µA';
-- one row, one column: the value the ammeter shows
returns 25 µA
